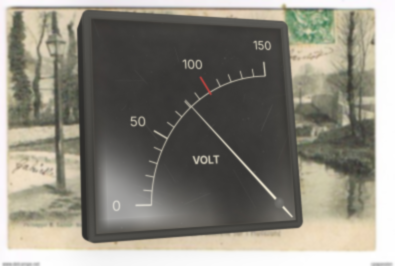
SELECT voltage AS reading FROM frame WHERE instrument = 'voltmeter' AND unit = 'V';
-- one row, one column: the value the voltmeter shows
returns 80 V
